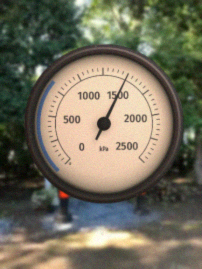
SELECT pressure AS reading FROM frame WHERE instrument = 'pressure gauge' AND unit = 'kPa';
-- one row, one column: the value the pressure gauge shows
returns 1500 kPa
